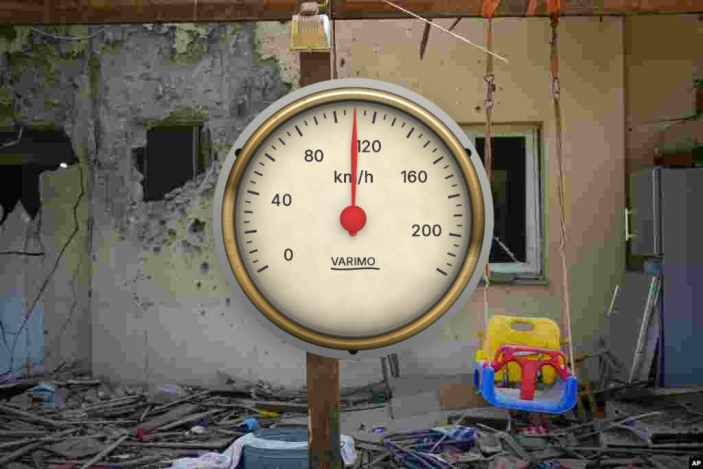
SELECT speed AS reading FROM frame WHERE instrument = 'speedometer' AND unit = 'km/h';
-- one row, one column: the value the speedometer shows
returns 110 km/h
